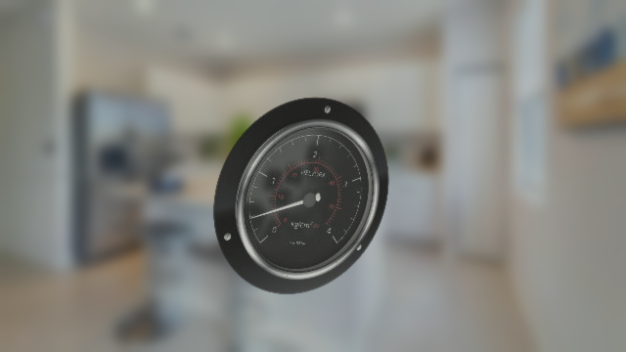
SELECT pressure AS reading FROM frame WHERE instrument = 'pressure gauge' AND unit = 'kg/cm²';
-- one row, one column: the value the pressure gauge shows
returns 0.4 kg/cm²
